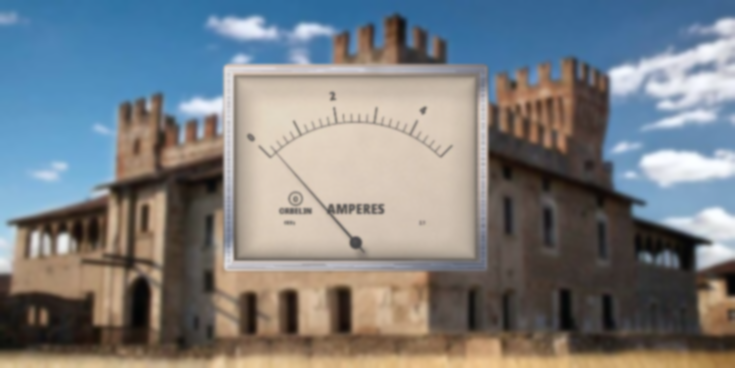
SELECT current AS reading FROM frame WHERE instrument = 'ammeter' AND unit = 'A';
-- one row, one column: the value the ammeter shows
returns 0.2 A
